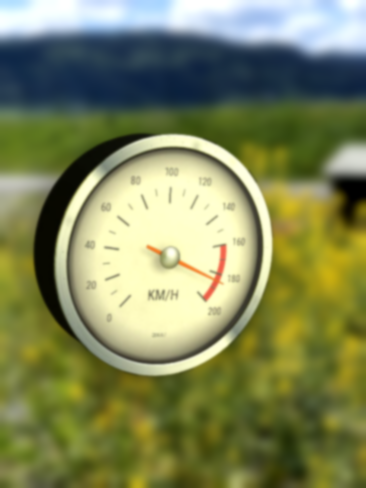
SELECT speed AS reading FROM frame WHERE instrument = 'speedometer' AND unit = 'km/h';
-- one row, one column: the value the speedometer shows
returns 185 km/h
